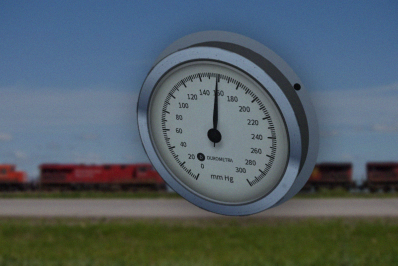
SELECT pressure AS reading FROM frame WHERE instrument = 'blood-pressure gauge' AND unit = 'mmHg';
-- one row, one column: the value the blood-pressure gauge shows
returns 160 mmHg
